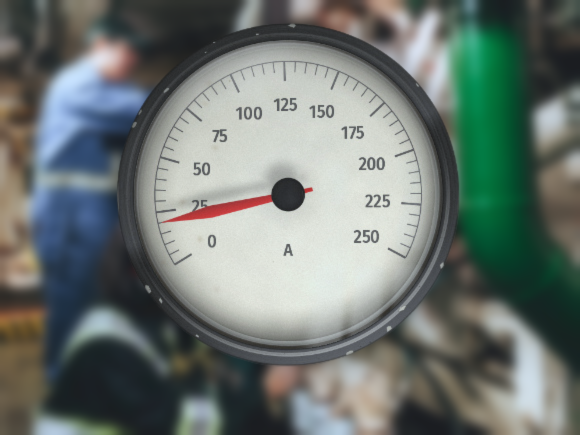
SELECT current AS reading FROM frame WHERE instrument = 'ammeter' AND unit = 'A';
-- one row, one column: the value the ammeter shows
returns 20 A
